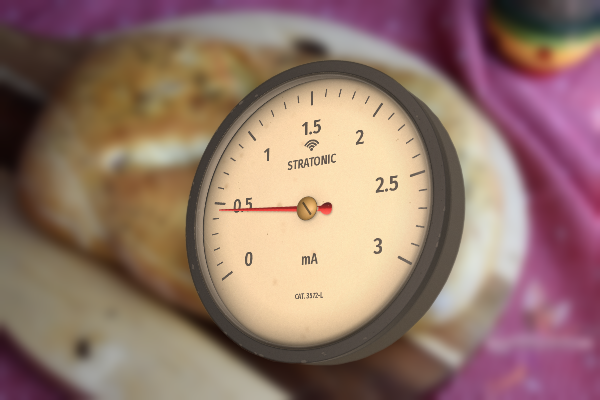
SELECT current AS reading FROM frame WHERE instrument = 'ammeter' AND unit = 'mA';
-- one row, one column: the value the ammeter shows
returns 0.45 mA
